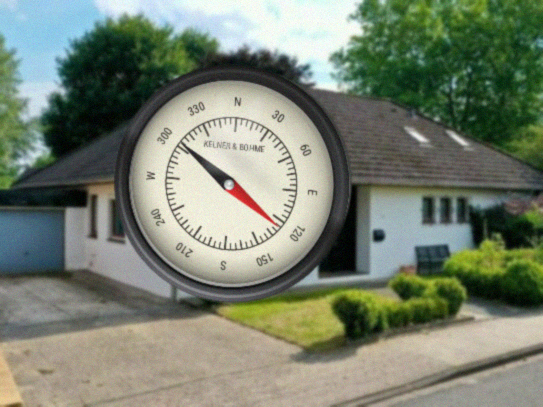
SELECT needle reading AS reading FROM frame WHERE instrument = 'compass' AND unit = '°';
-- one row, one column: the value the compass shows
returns 125 °
